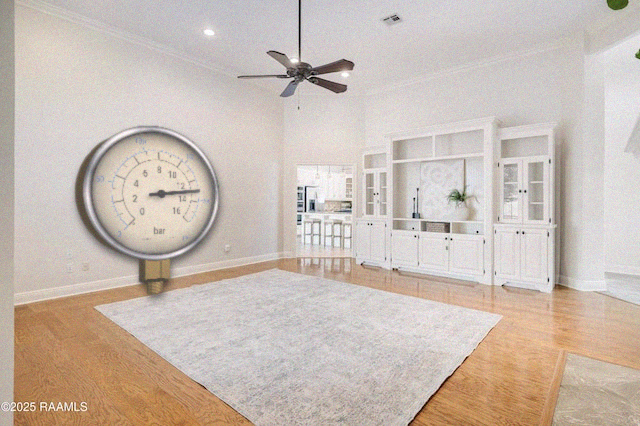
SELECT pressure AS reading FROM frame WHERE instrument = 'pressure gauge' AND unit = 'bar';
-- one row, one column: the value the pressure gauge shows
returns 13 bar
